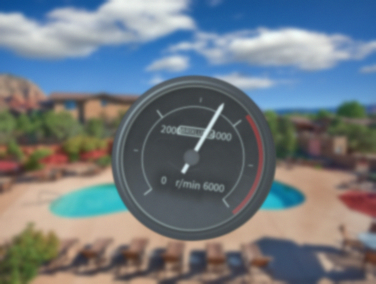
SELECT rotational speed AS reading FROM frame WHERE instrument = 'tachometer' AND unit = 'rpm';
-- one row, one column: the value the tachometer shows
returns 3500 rpm
